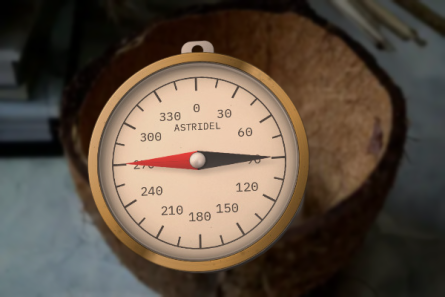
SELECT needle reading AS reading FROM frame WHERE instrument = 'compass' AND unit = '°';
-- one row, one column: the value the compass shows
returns 270 °
